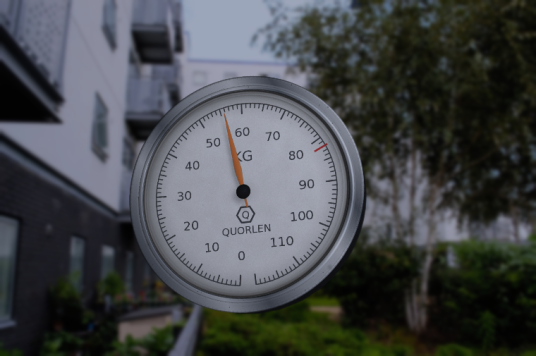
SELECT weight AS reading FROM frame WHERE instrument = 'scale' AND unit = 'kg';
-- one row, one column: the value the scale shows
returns 56 kg
